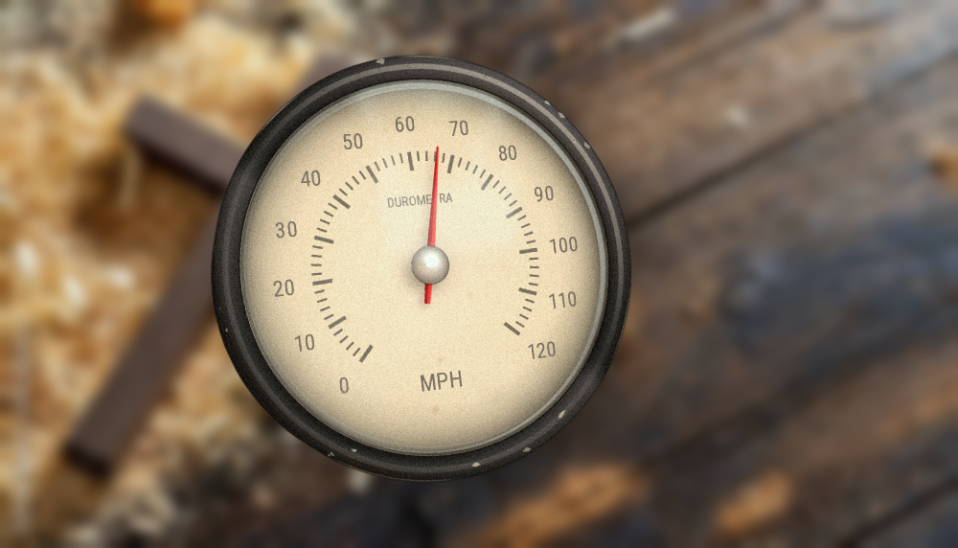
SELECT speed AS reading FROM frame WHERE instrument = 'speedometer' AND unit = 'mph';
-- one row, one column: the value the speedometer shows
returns 66 mph
